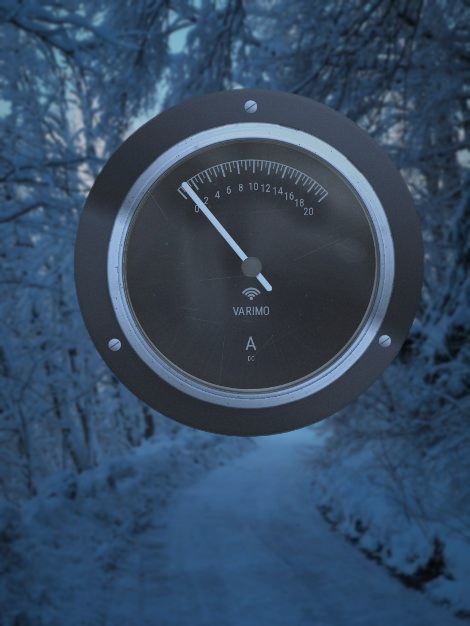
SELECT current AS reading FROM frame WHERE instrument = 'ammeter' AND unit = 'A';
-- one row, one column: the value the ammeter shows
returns 1 A
